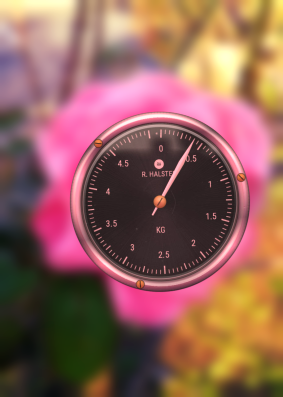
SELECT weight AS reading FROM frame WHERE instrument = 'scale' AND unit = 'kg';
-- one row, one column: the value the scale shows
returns 0.4 kg
